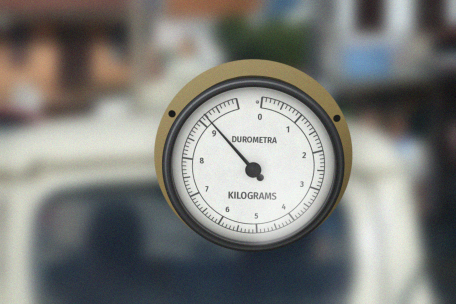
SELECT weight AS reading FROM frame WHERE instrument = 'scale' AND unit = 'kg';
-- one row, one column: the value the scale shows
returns 9.2 kg
